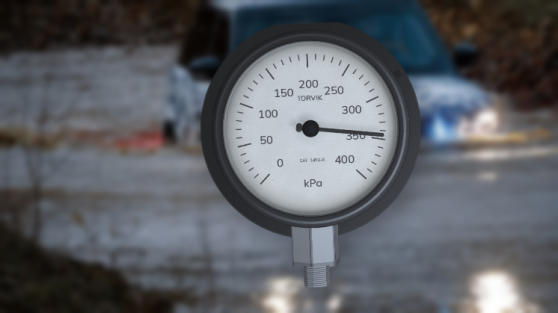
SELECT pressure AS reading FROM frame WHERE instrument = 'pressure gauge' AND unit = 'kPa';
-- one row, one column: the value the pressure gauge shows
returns 345 kPa
